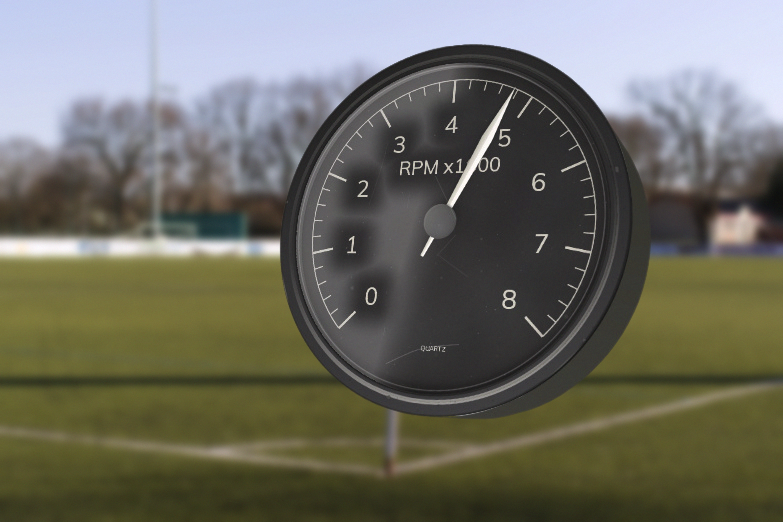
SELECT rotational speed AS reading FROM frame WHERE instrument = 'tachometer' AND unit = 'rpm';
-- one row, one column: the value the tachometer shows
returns 4800 rpm
